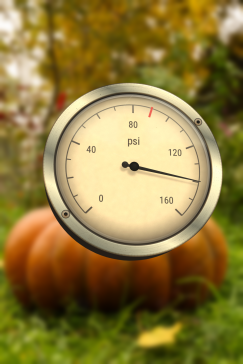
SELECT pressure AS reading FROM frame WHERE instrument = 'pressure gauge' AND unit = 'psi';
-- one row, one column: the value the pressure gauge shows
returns 140 psi
